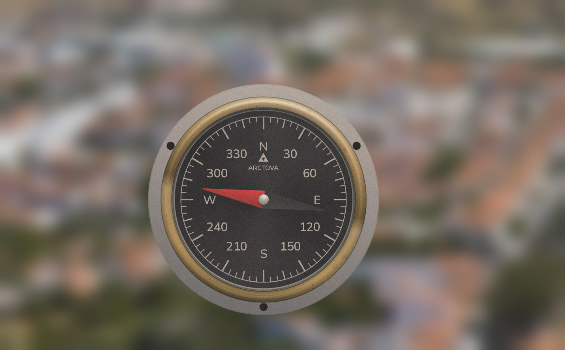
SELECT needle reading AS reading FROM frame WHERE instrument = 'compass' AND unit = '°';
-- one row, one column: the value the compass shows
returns 280 °
